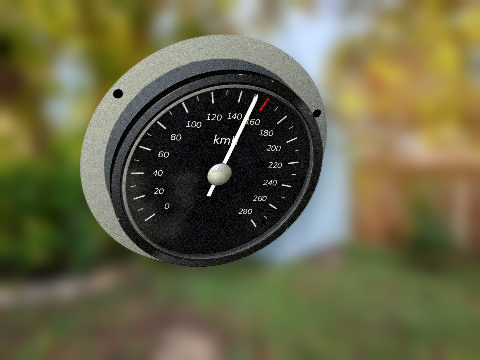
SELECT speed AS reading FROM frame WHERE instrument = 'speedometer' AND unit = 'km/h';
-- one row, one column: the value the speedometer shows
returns 150 km/h
